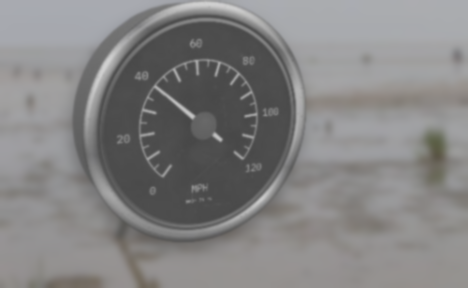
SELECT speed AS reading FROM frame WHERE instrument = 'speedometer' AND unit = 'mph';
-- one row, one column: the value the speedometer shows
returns 40 mph
